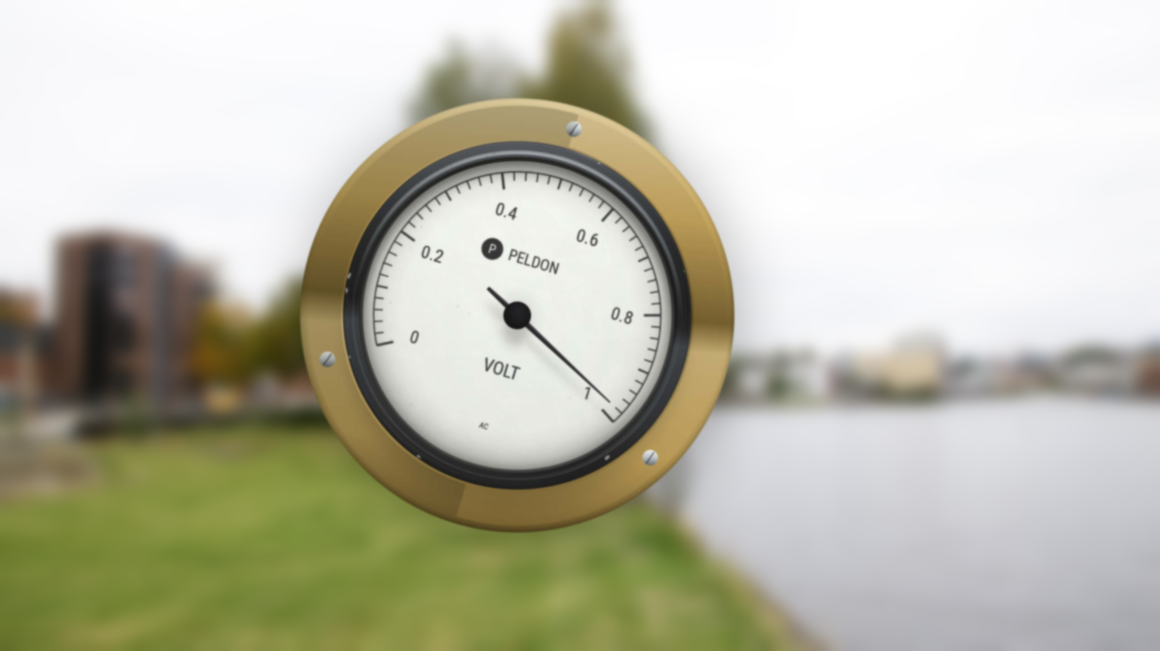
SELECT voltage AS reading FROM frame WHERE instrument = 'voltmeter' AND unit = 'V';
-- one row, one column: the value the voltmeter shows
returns 0.98 V
